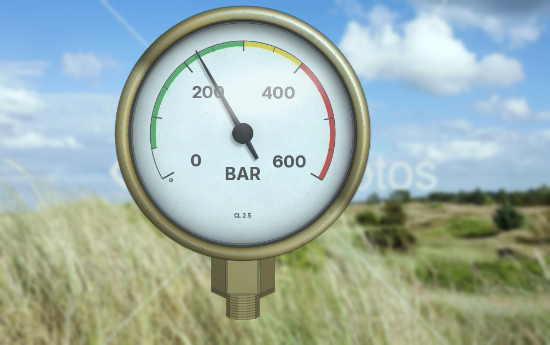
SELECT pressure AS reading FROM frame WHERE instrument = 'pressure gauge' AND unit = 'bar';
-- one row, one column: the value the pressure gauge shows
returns 225 bar
